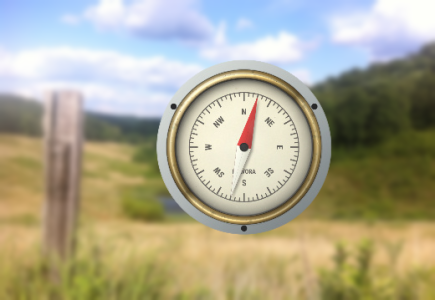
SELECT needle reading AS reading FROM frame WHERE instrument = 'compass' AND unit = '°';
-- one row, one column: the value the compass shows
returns 15 °
